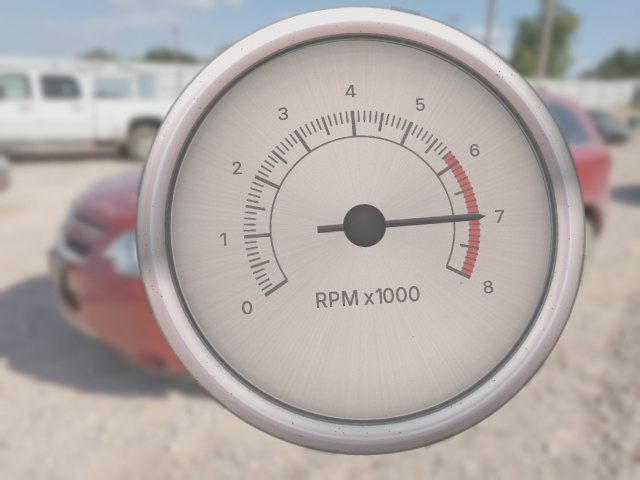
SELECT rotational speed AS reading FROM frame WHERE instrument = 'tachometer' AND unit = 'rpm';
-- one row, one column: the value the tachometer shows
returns 7000 rpm
